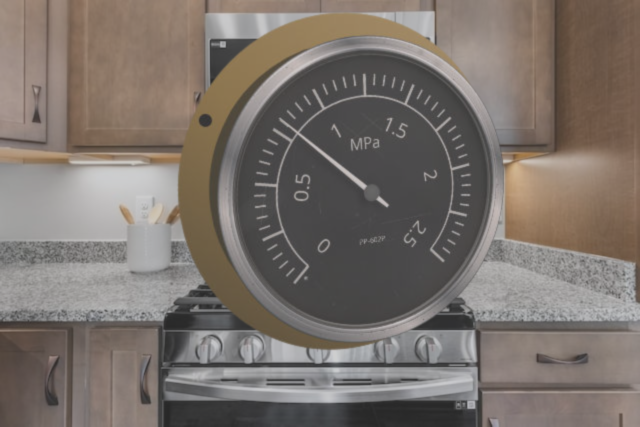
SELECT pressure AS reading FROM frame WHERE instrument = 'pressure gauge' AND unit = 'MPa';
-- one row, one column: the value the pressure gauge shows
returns 0.8 MPa
